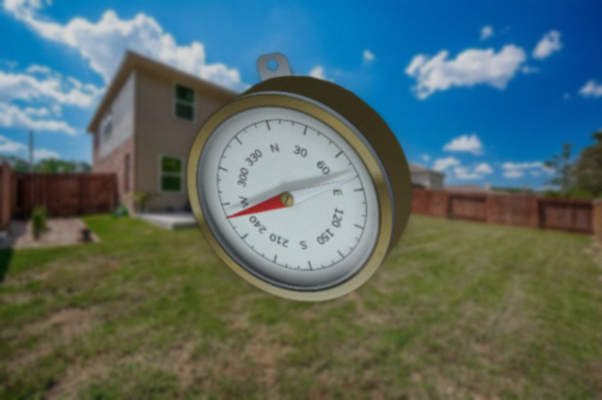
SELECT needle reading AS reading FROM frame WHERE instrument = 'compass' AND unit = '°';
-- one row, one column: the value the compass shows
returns 260 °
